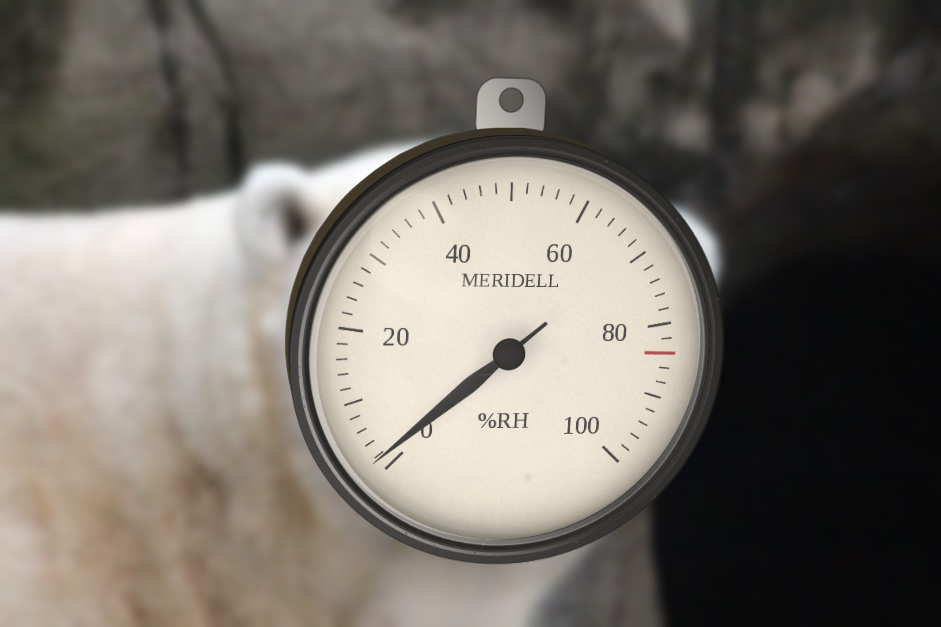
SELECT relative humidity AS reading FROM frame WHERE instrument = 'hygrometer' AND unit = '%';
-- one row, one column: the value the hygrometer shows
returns 2 %
